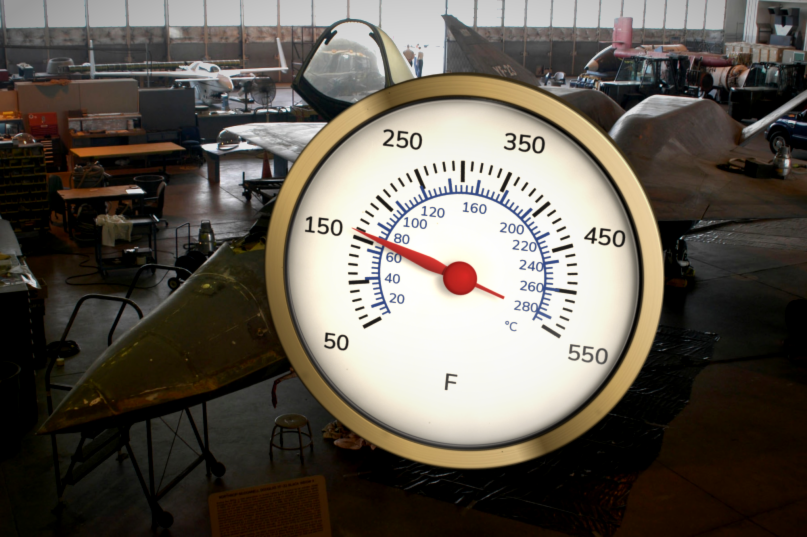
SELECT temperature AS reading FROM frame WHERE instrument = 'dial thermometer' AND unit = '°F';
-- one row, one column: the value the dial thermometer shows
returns 160 °F
